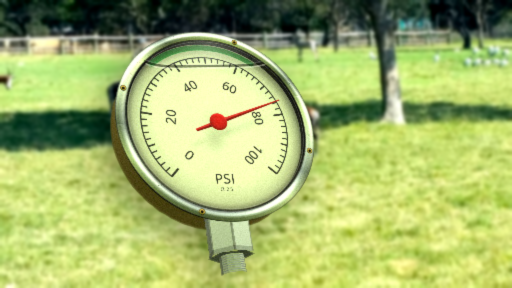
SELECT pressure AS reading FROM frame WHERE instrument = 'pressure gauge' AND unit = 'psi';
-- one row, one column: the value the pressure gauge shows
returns 76 psi
